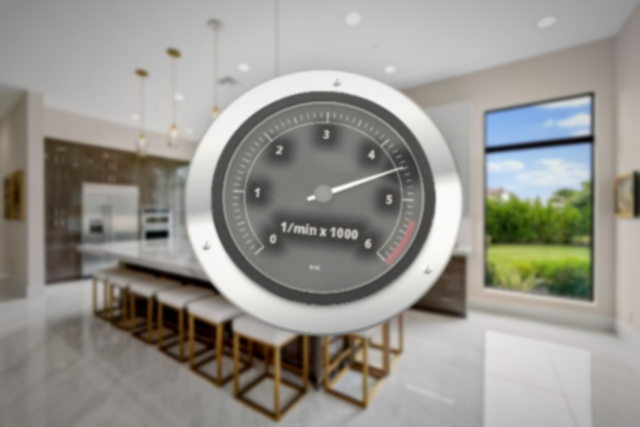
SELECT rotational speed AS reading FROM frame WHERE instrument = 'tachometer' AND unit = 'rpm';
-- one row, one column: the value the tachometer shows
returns 4500 rpm
